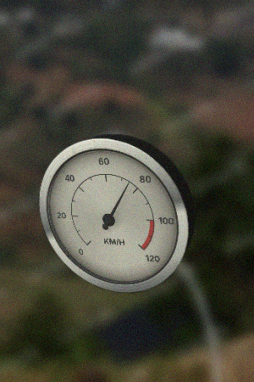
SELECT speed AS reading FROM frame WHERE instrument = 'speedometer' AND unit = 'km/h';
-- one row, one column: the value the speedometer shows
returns 75 km/h
